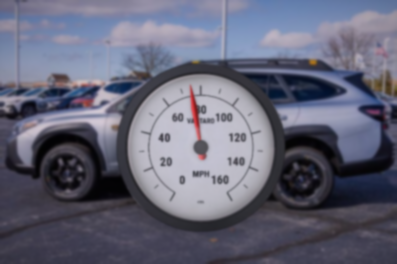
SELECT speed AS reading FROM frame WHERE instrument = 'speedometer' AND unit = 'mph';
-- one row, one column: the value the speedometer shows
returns 75 mph
